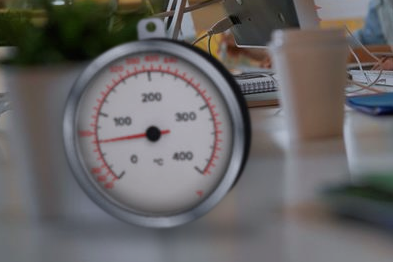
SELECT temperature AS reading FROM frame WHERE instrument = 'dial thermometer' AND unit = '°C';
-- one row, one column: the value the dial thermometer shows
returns 60 °C
